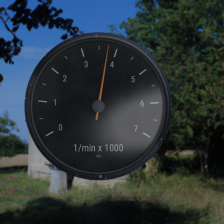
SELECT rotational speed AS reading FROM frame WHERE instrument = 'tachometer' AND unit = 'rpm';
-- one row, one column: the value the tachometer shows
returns 3750 rpm
